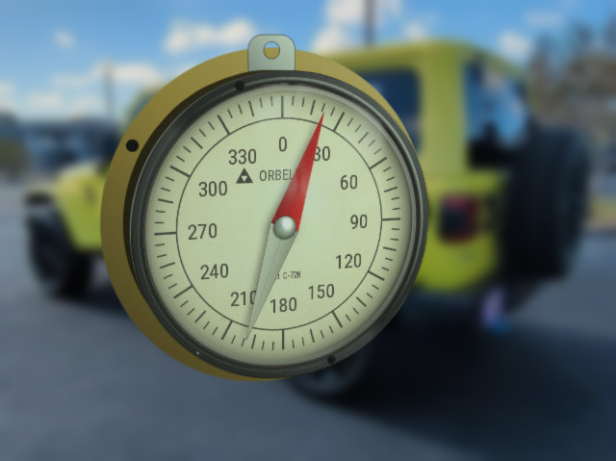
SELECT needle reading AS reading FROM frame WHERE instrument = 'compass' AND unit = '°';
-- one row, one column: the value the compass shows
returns 20 °
